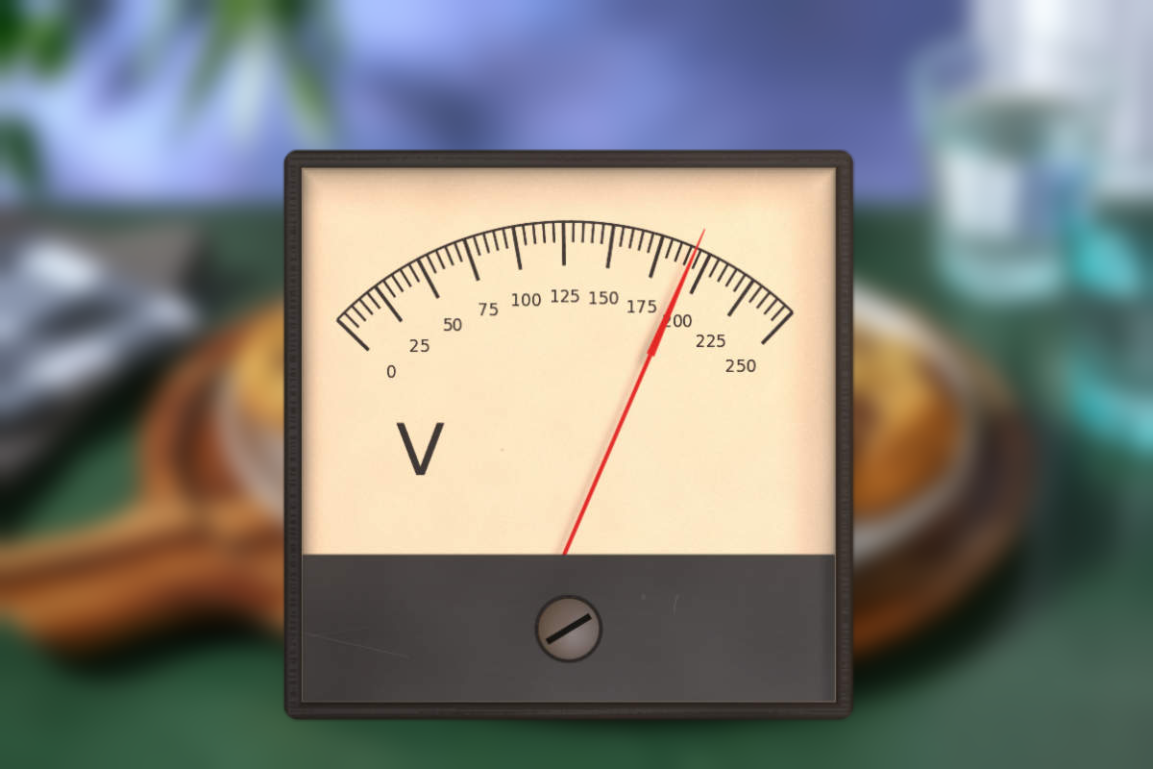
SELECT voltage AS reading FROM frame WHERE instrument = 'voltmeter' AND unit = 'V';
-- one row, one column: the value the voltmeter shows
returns 192.5 V
